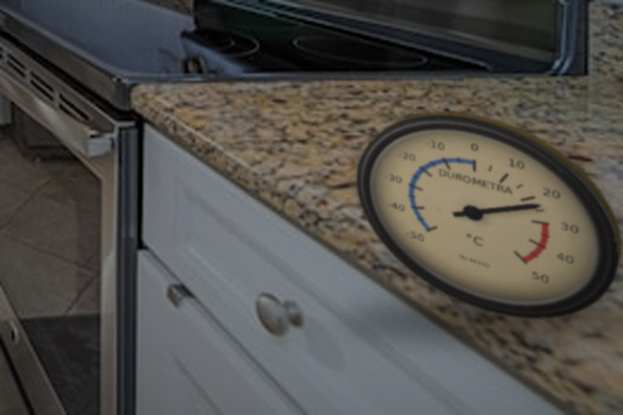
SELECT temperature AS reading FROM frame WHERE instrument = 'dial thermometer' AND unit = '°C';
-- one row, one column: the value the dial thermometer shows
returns 22.5 °C
